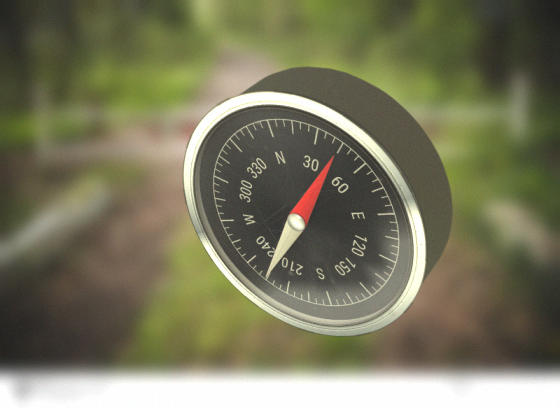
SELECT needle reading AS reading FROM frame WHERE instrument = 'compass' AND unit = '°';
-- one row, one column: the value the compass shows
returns 45 °
